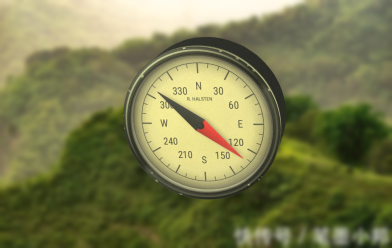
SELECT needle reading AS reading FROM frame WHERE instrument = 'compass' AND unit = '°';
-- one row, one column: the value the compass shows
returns 130 °
